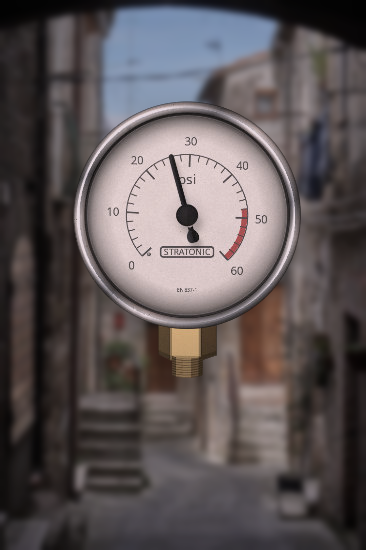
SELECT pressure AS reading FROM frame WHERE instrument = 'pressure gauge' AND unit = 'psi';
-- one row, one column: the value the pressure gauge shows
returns 26 psi
